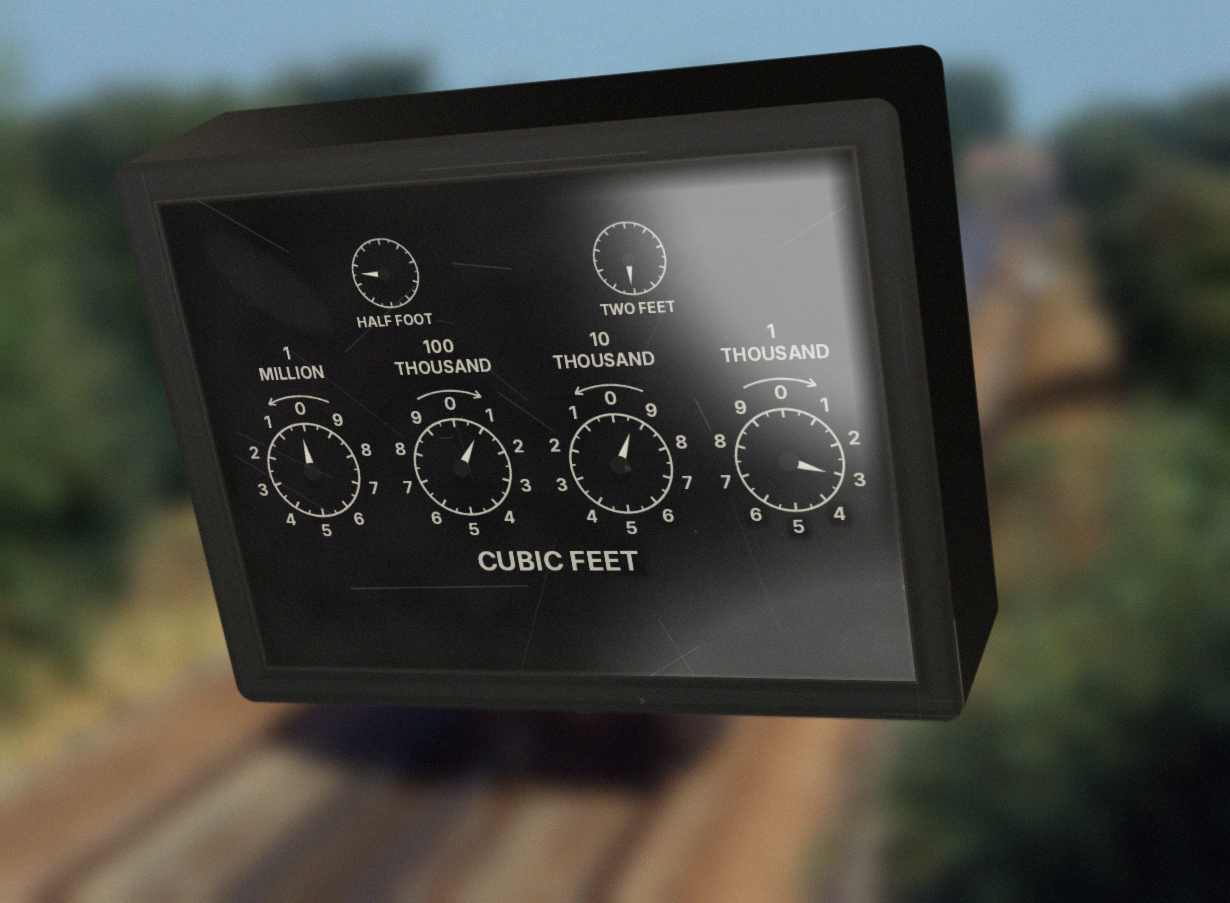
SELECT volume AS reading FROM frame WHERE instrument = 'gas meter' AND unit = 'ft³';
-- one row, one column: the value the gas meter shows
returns 9300 ft³
